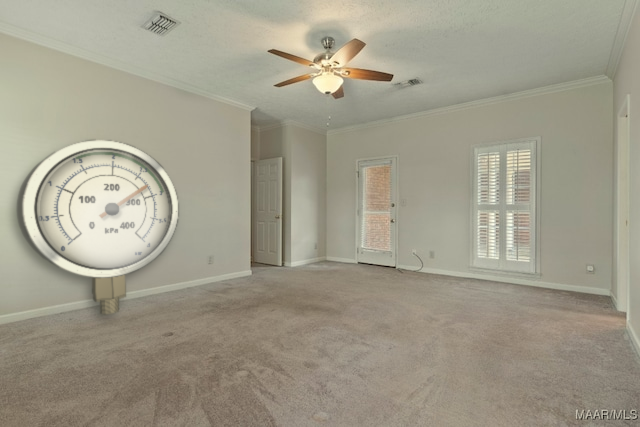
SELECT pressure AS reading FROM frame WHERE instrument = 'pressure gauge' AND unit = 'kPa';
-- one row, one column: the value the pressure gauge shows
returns 275 kPa
